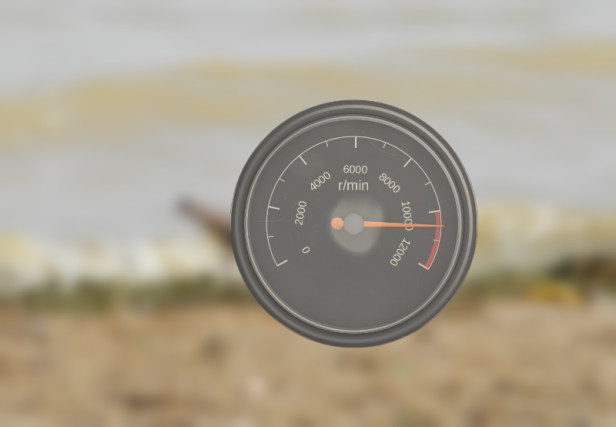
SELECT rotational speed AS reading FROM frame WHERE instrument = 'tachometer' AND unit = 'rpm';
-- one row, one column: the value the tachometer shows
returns 10500 rpm
